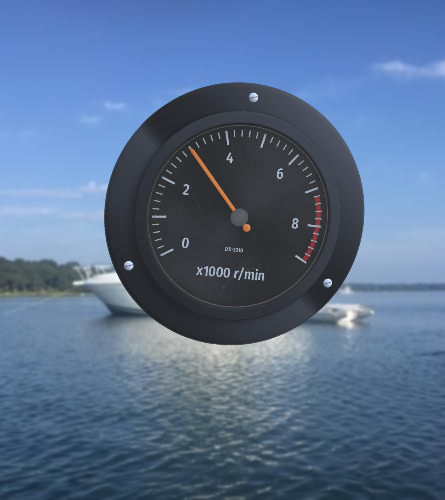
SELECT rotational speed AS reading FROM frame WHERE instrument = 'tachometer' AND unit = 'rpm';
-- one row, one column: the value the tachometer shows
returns 3000 rpm
